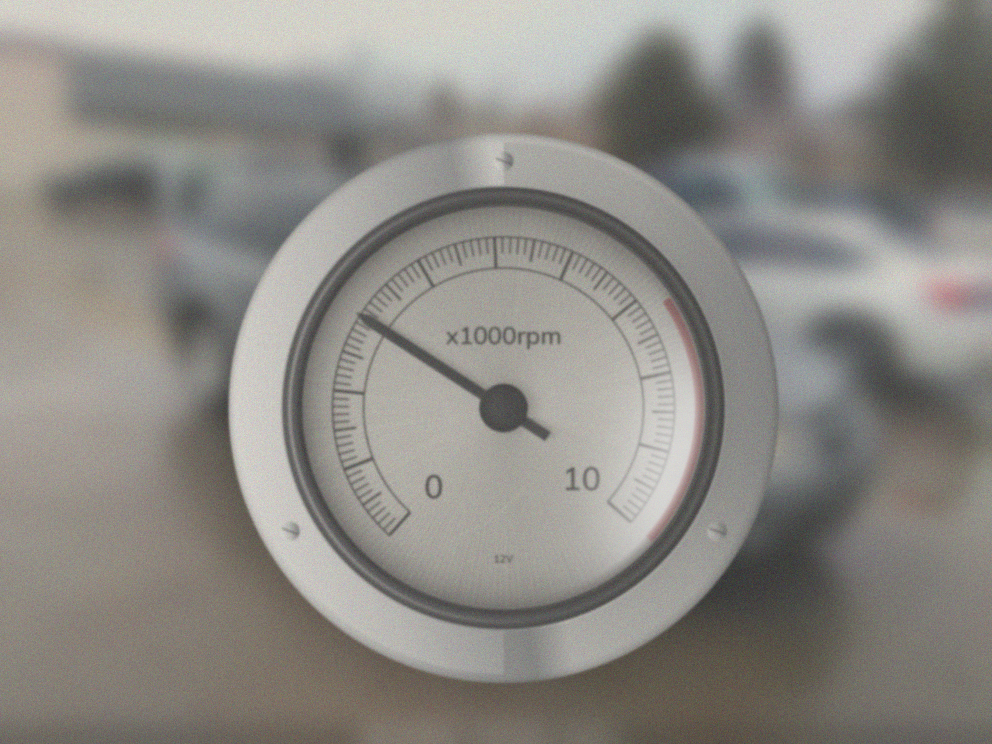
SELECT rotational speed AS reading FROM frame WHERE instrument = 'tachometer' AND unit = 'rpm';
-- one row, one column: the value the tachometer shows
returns 3000 rpm
